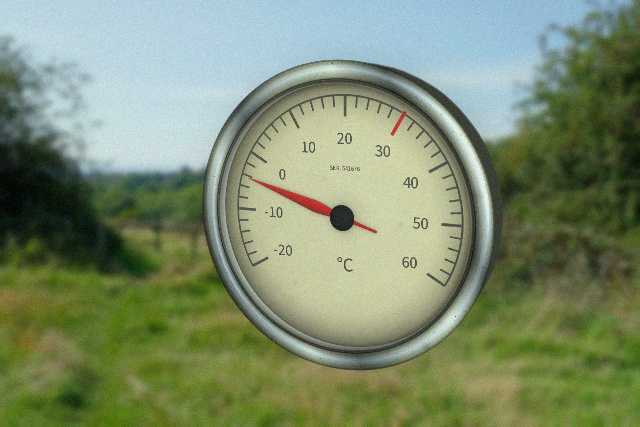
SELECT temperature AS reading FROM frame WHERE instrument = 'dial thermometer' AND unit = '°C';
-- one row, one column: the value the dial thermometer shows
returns -4 °C
